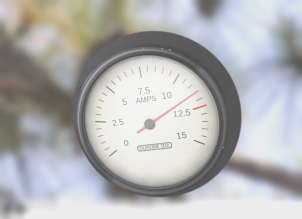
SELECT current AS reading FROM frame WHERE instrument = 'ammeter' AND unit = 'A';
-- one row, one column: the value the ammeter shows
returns 11.5 A
